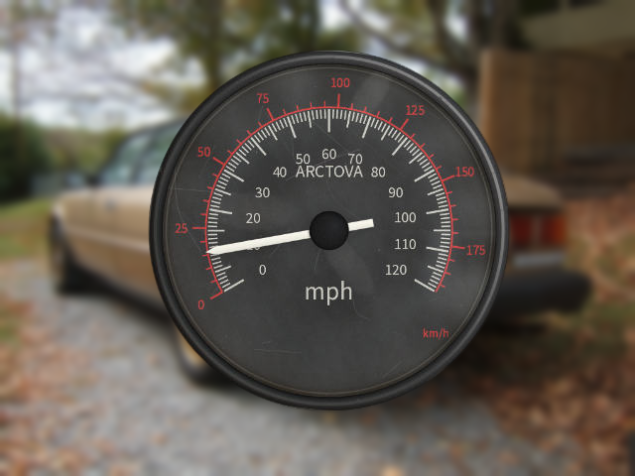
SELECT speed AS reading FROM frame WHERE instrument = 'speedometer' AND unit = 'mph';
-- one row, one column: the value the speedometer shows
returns 10 mph
